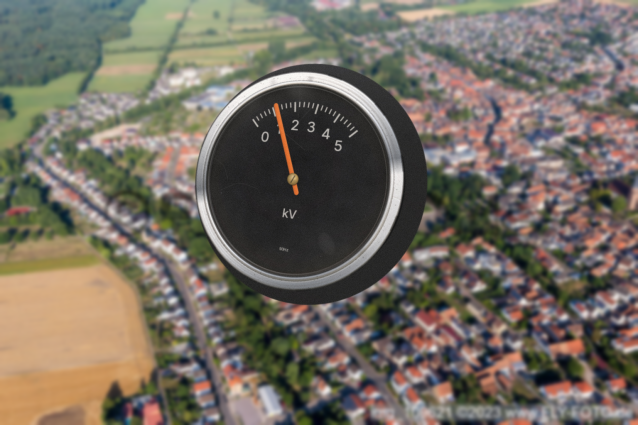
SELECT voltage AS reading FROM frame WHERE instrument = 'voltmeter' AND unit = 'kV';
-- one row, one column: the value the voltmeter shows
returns 1.2 kV
